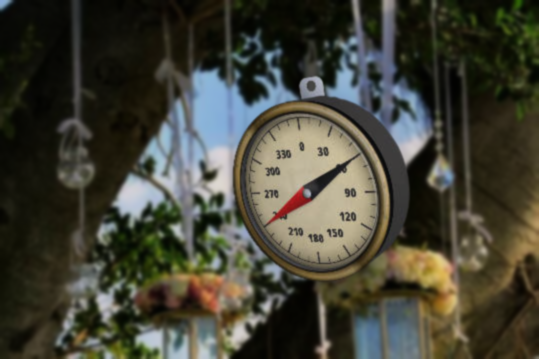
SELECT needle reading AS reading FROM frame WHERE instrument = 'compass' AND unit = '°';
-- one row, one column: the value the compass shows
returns 240 °
